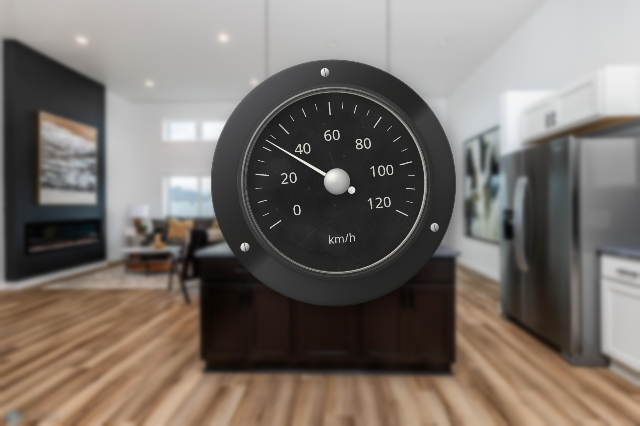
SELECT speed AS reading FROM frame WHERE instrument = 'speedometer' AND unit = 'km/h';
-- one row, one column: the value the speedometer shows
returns 32.5 km/h
